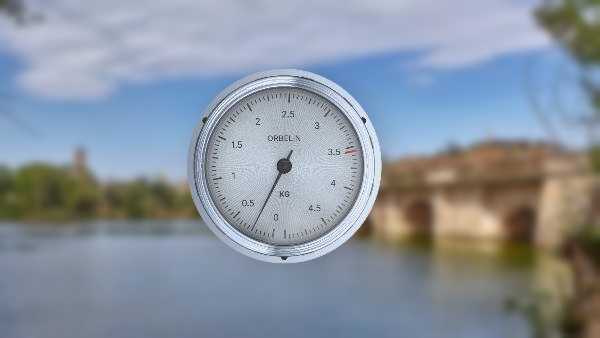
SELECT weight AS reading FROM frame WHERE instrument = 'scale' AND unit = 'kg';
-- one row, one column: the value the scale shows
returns 0.25 kg
